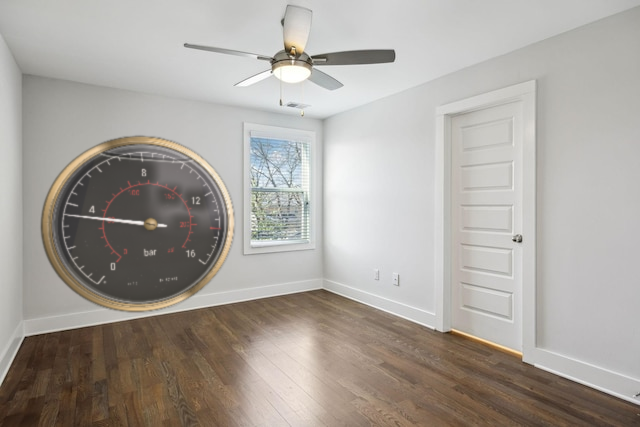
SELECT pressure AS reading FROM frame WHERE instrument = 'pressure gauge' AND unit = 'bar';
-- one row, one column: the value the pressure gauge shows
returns 3.5 bar
